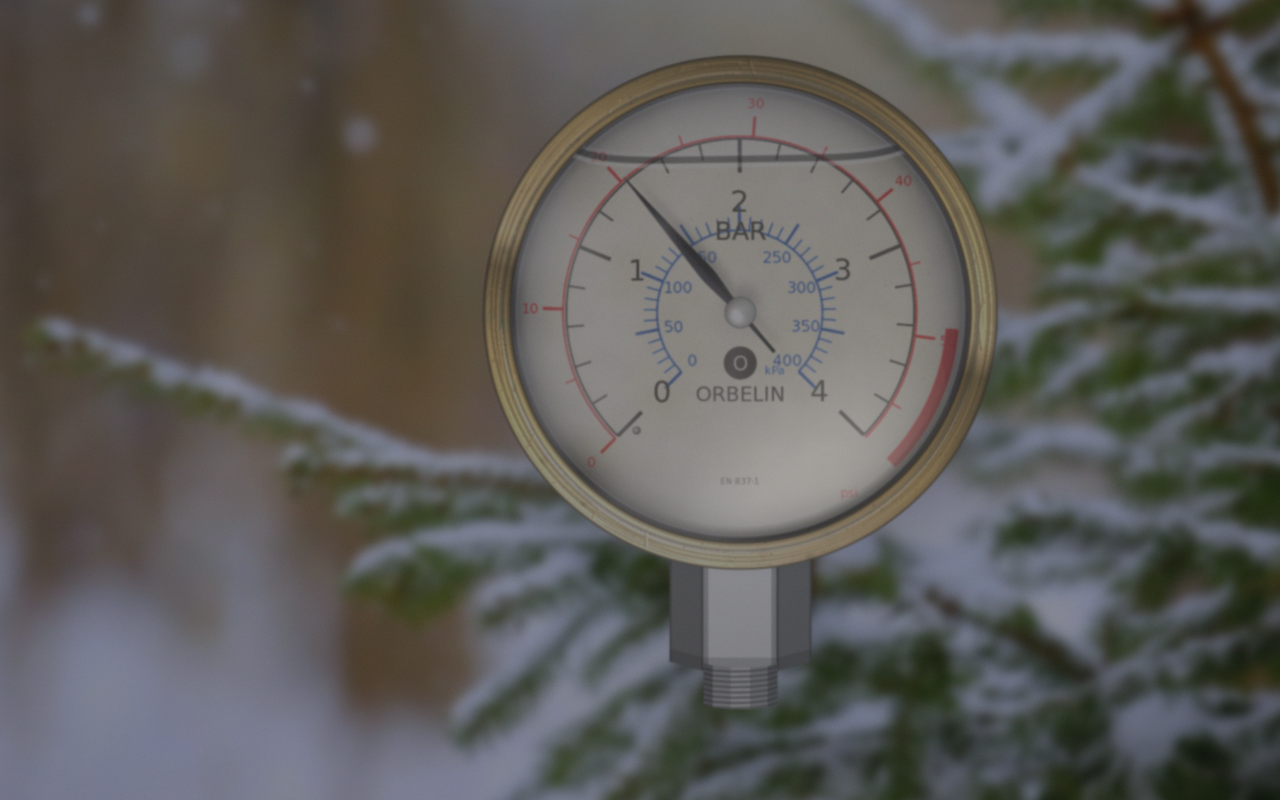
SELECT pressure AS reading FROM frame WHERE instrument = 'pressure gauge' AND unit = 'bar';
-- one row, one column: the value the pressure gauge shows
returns 1.4 bar
